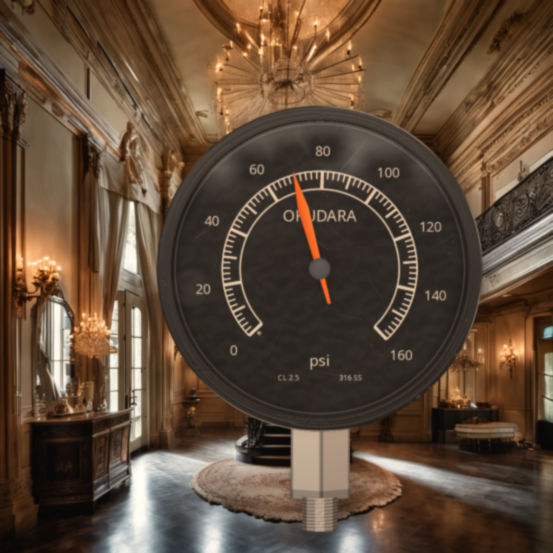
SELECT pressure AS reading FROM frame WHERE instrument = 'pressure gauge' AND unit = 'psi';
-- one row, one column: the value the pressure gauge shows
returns 70 psi
